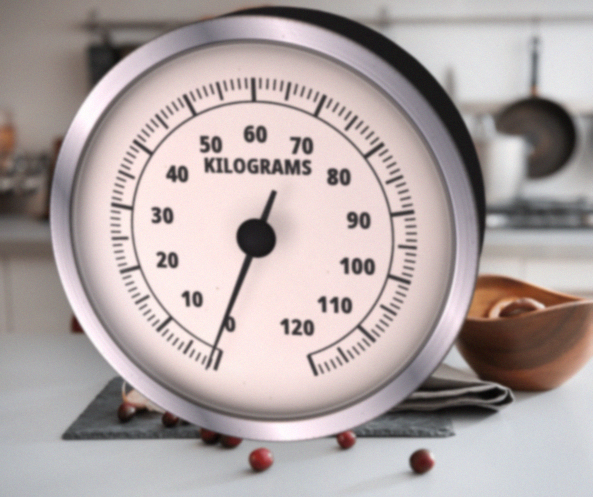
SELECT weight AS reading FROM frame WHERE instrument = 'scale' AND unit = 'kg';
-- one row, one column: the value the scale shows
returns 1 kg
